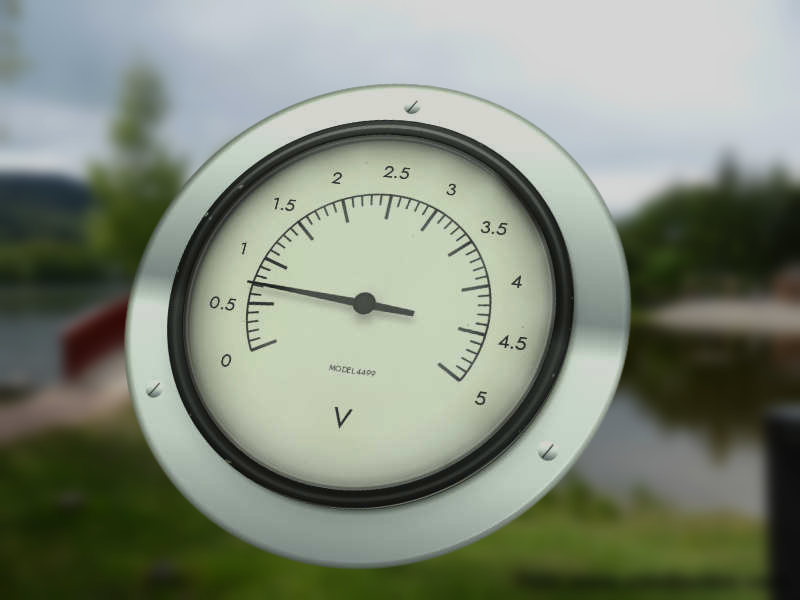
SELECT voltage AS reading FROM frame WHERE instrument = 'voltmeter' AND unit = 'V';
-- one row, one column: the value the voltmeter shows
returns 0.7 V
